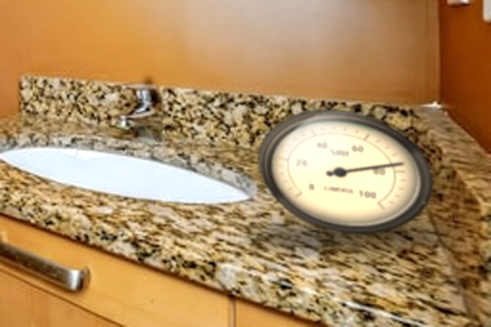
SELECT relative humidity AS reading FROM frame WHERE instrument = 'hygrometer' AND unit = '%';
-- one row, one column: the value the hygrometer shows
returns 76 %
